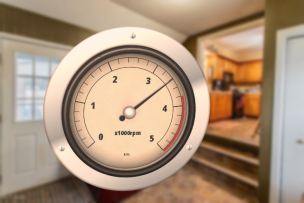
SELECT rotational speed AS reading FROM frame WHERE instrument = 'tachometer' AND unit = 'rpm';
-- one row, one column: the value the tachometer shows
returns 3400 rpm
